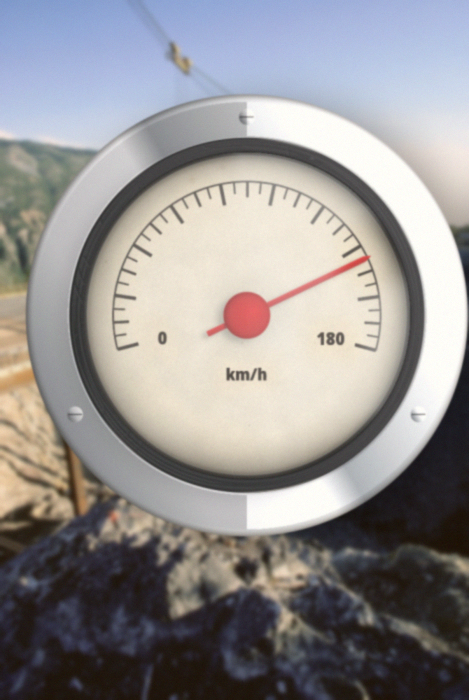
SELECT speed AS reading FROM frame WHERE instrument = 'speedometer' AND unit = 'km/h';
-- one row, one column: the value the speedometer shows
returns 145 km/h
